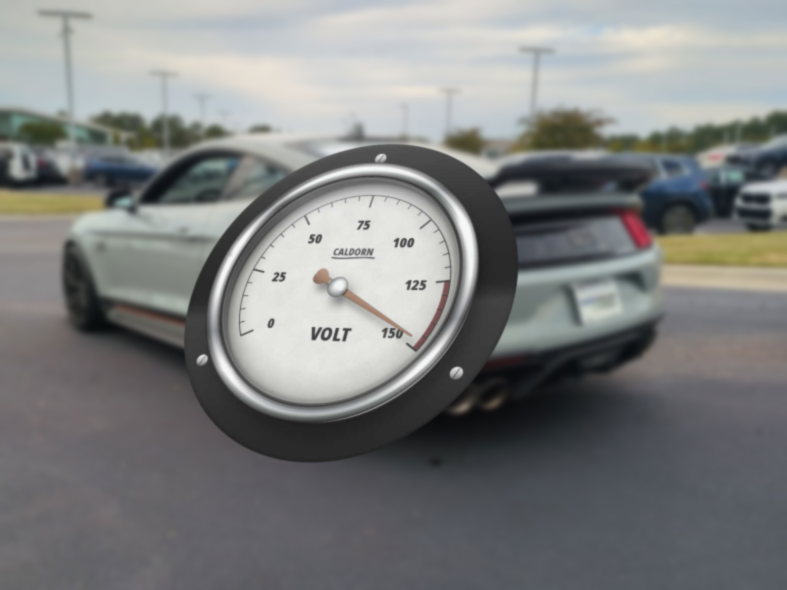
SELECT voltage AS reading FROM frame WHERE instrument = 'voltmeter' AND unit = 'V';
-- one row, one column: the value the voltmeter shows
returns 147.5 V
